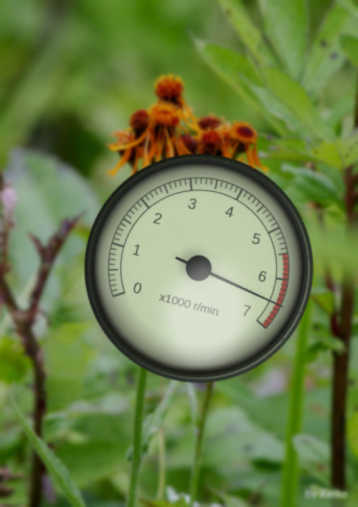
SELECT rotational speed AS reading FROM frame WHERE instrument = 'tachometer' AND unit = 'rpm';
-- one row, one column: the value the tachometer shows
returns 6500 rpm
